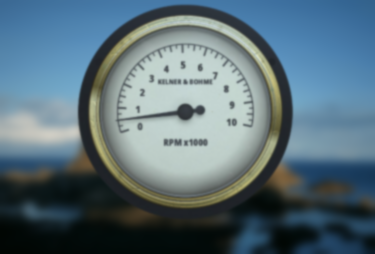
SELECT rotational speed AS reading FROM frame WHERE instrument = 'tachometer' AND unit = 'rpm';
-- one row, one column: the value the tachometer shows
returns 500 rpm
